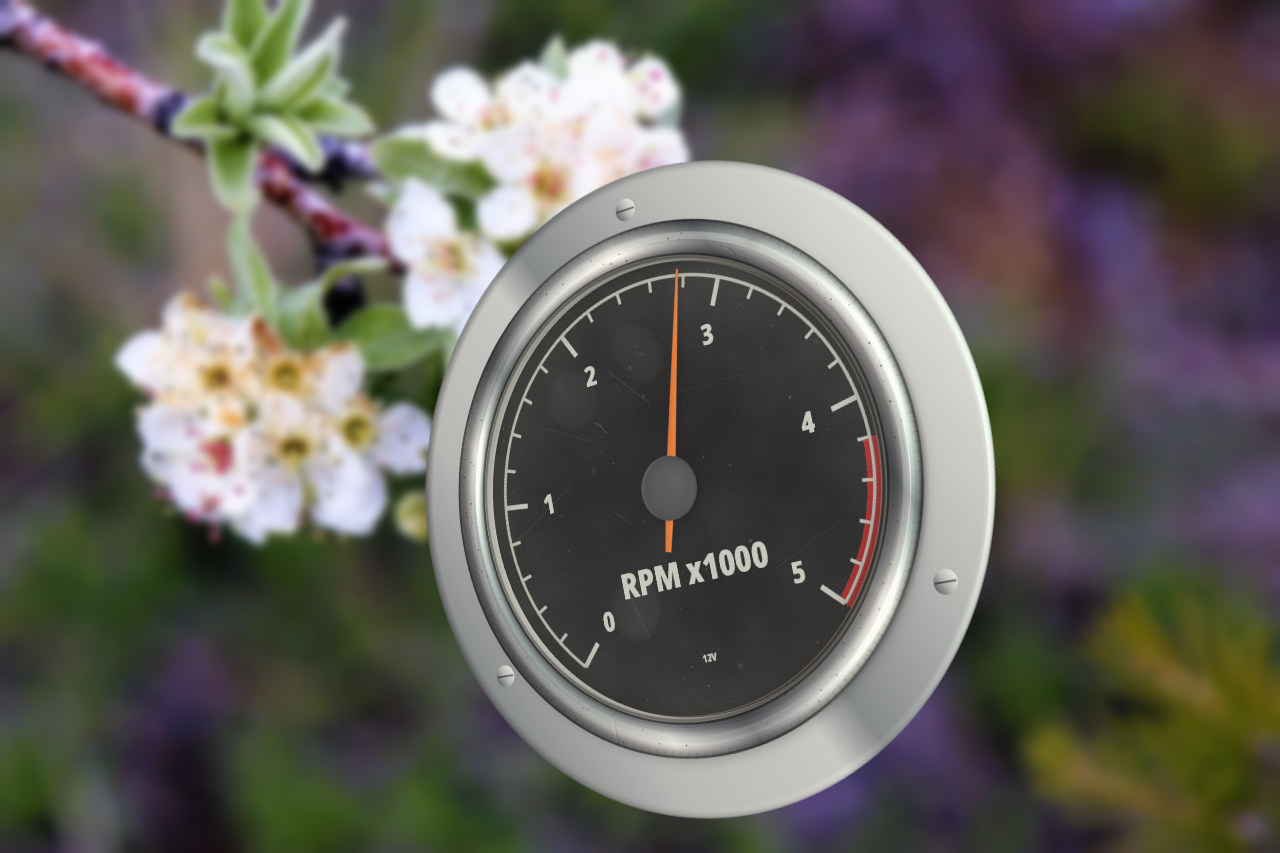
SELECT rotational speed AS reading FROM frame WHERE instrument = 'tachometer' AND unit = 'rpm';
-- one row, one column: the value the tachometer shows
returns 2800 rpm
